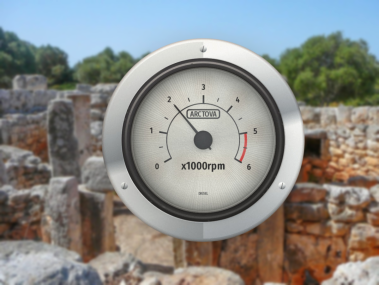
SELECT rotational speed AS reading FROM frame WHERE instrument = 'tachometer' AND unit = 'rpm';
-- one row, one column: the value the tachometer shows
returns 2000 rpm
